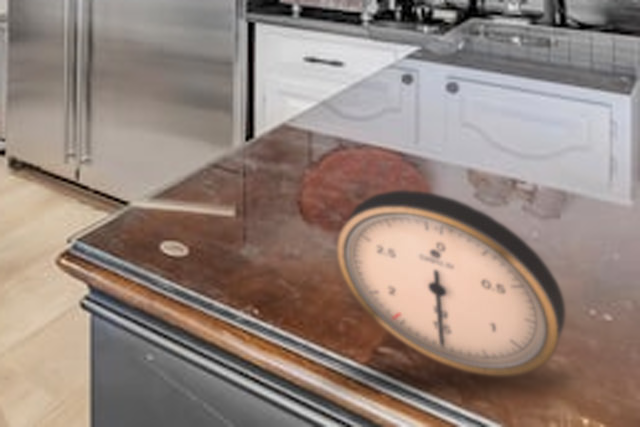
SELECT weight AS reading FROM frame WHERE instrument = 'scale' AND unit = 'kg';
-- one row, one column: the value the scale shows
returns 1.5 kg
